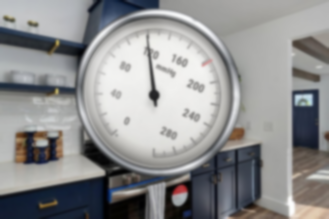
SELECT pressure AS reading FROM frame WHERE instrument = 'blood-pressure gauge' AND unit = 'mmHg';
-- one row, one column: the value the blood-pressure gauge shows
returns 120 mmHg
